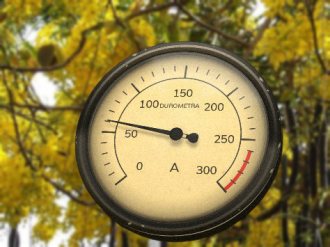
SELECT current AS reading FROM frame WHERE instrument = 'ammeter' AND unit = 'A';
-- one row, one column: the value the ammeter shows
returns 60 A
